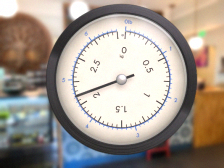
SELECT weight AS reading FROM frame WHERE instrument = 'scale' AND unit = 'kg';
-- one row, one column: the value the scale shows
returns 2.1 kg
